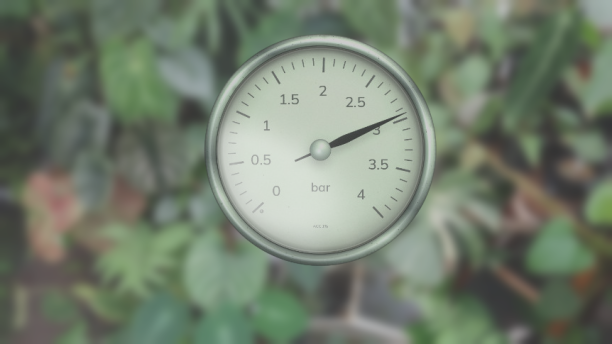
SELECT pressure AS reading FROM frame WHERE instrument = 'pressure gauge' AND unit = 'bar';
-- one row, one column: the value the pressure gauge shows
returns 2.95 bar
